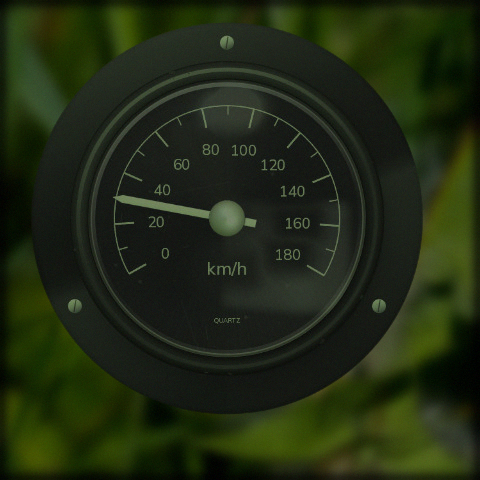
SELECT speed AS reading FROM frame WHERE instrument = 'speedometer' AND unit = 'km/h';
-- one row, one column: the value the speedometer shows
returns 30 km/h
